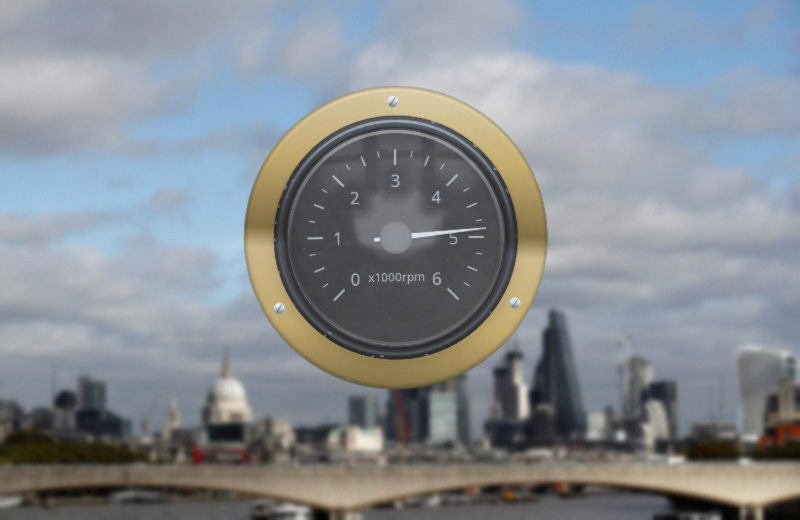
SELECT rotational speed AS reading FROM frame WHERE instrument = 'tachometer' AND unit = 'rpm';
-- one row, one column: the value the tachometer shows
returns 4875 rpm
